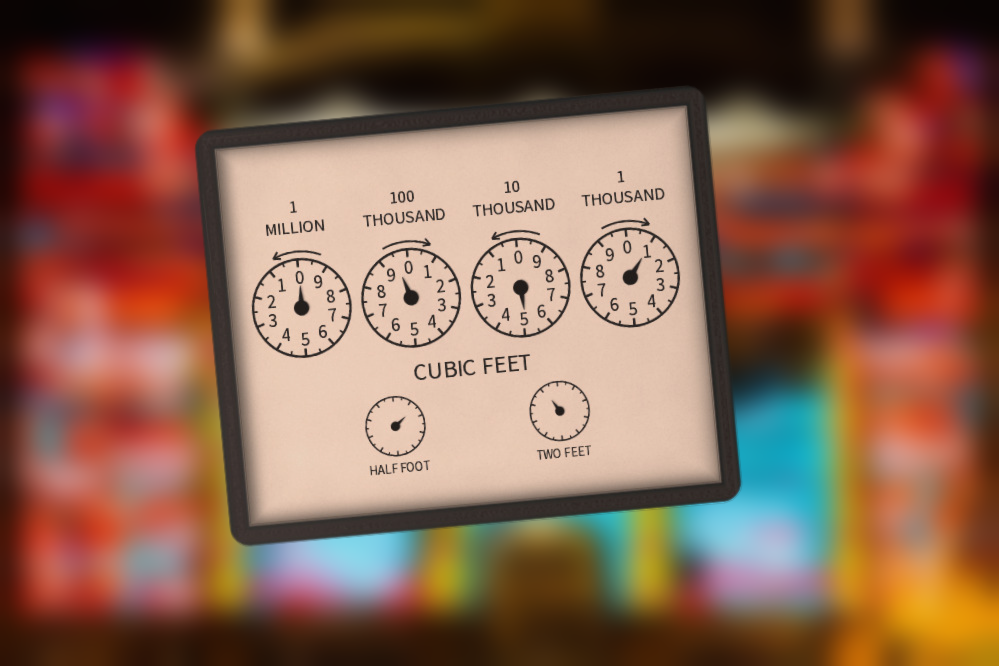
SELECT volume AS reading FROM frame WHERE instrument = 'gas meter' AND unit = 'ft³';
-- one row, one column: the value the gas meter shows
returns 995100 ft³
